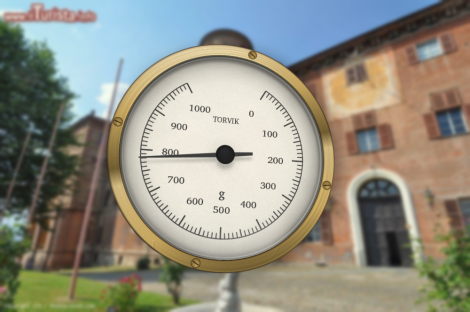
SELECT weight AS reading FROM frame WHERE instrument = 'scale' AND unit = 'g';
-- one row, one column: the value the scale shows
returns 780 g
